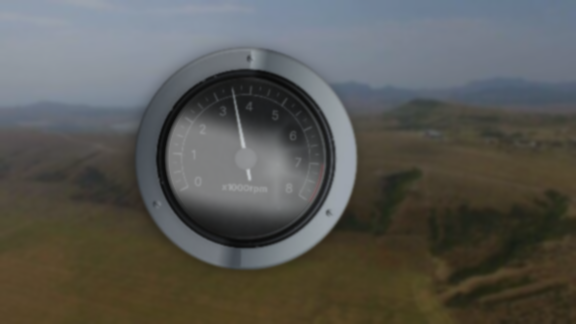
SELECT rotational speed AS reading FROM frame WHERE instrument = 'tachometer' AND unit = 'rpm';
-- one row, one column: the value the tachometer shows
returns 3500 rpm
